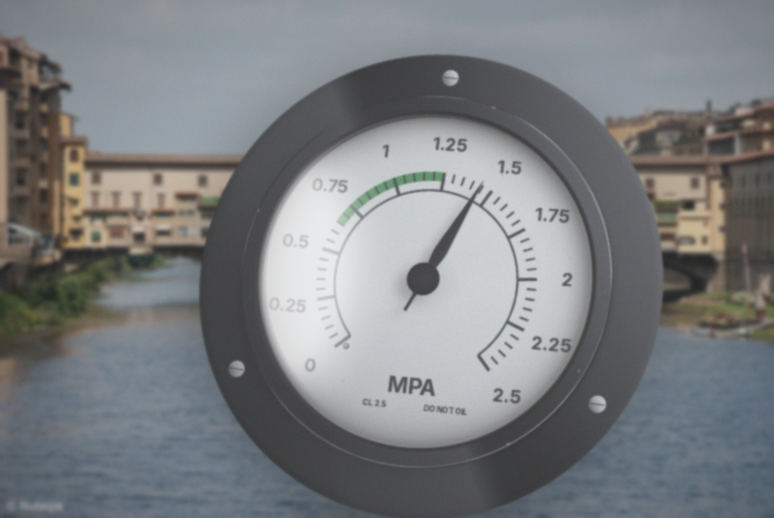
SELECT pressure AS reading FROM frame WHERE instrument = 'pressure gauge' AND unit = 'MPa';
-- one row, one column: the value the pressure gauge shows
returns 1.45 MPa
